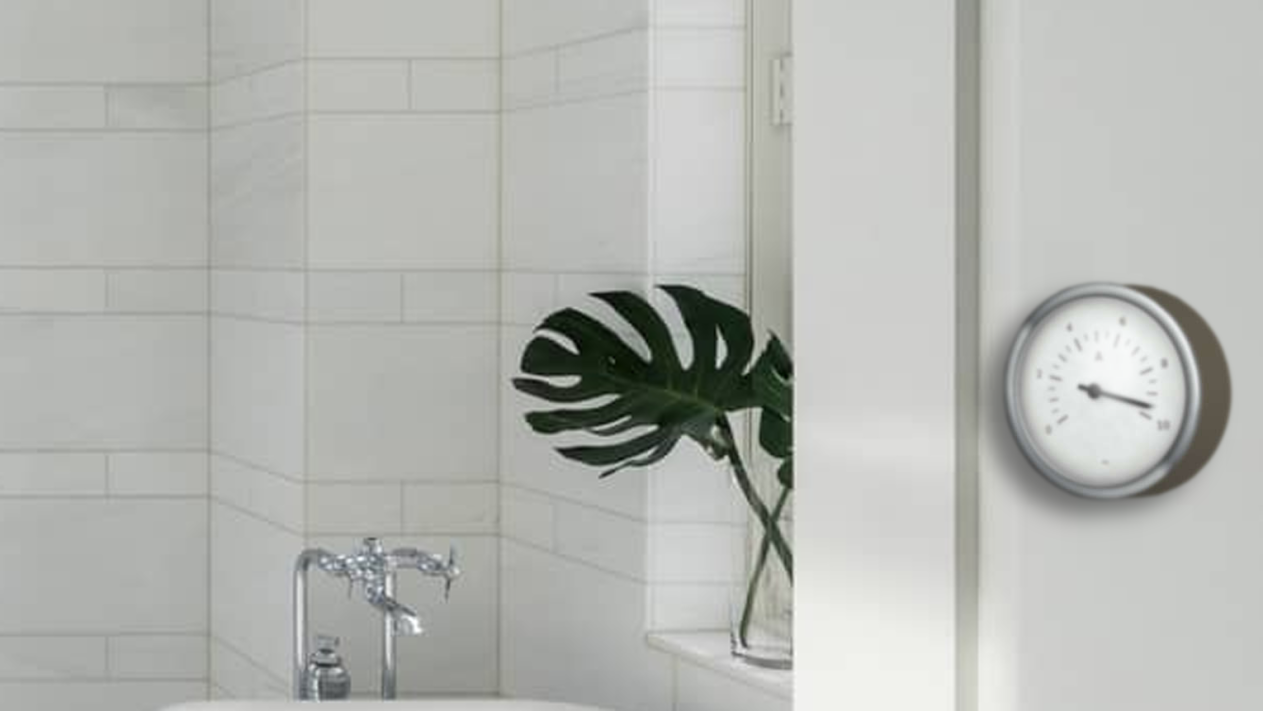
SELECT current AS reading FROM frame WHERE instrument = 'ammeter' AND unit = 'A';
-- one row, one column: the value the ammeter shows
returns 9.5 A
